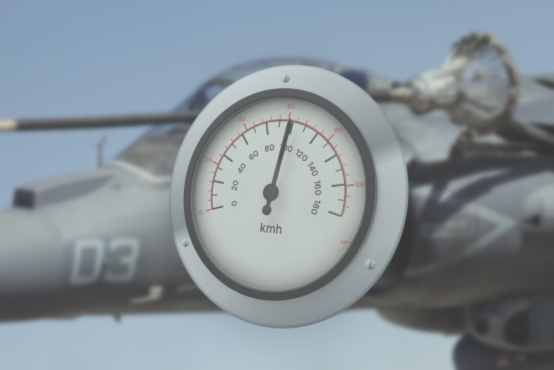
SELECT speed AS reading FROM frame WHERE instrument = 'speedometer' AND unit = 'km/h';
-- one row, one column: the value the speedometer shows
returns 100 km/h
